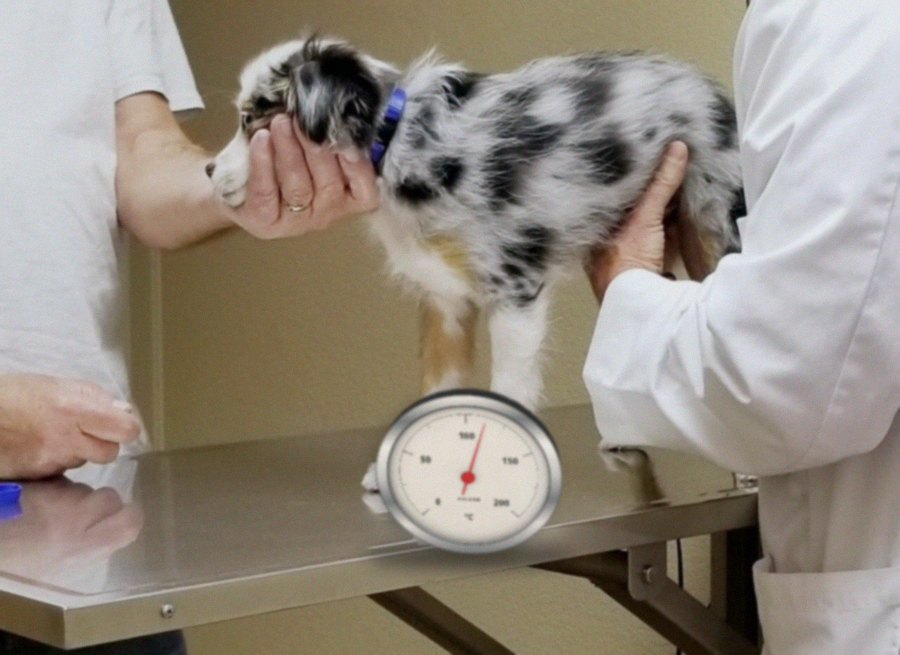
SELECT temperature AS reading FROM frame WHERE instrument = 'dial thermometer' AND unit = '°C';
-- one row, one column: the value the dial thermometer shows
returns 112.5 °C
